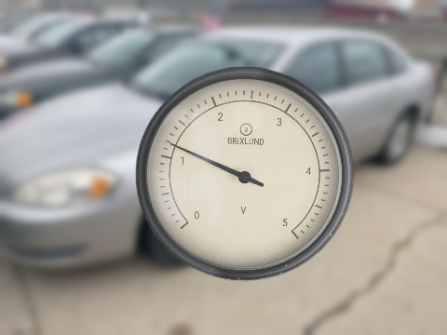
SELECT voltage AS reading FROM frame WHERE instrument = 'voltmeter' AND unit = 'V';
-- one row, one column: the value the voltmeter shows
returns 1.2 V
